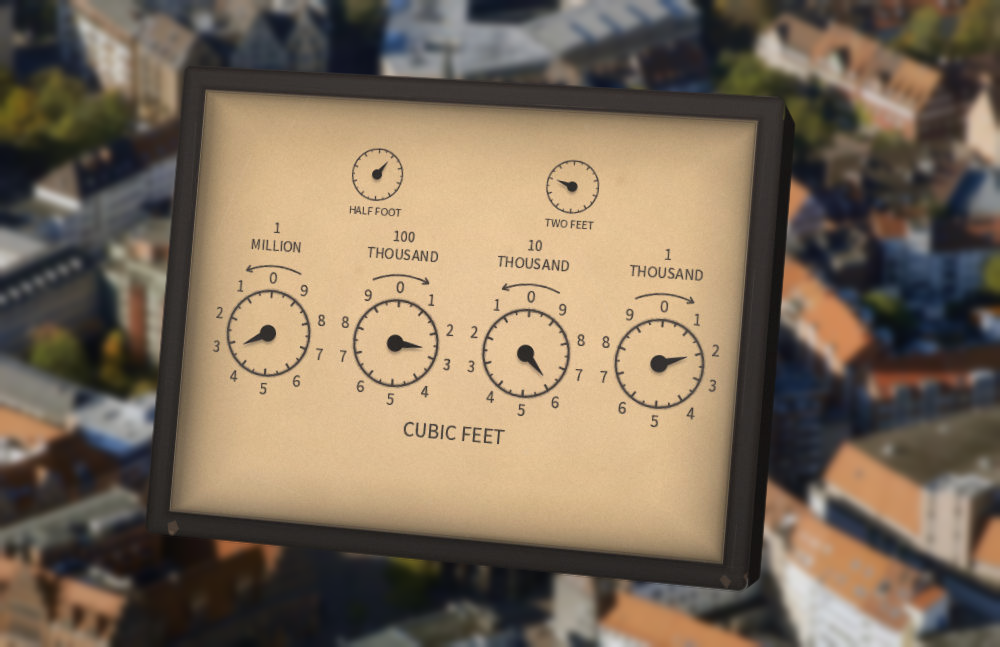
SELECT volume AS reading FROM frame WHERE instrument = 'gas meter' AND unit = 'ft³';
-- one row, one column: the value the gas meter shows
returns 326200 ft³
